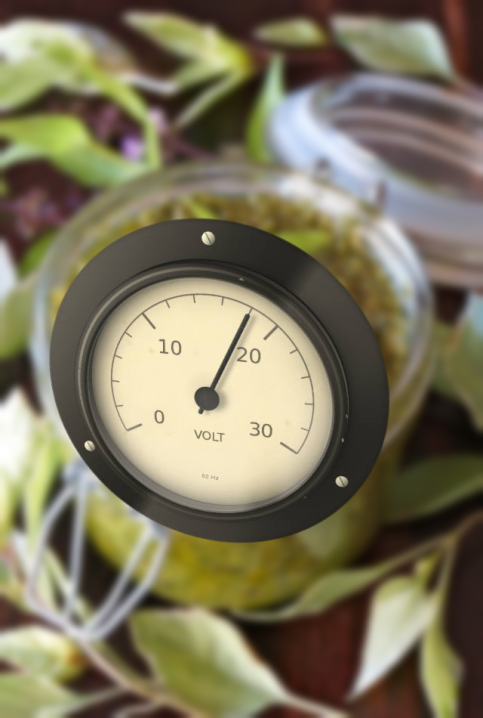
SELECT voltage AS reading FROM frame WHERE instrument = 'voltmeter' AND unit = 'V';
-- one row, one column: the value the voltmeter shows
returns 18 V
